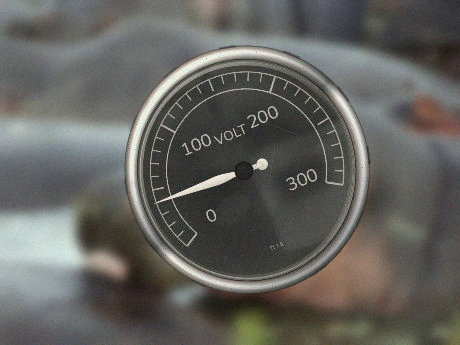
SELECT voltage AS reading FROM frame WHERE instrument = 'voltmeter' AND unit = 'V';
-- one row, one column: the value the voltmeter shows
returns 40 V
